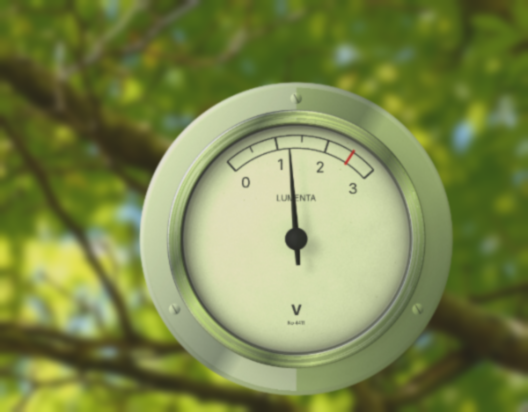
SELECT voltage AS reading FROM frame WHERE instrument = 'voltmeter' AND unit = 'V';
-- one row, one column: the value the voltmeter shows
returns 1.25 V
